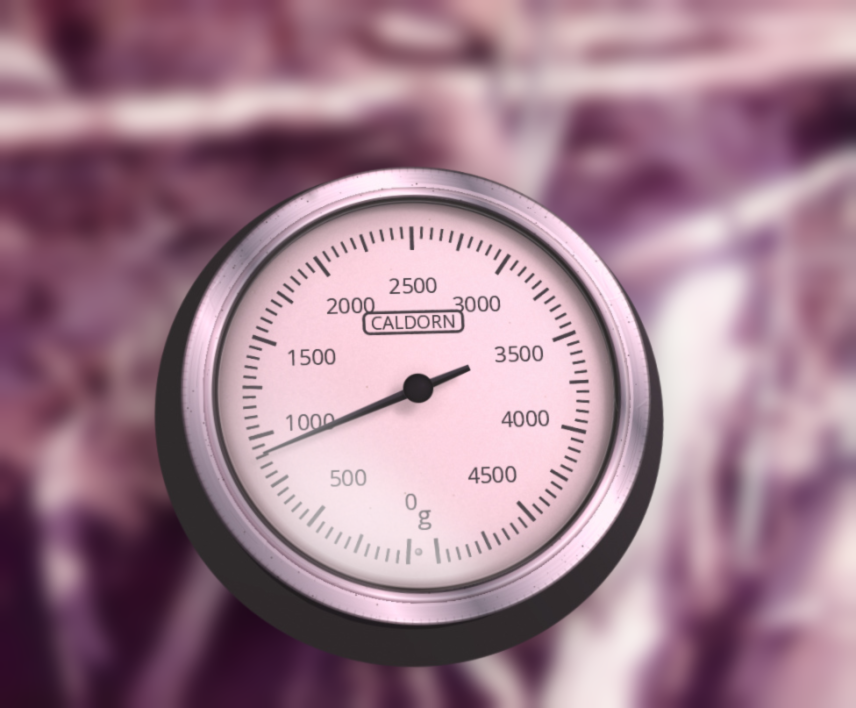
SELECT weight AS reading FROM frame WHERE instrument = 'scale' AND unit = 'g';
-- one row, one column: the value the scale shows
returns 900 g
